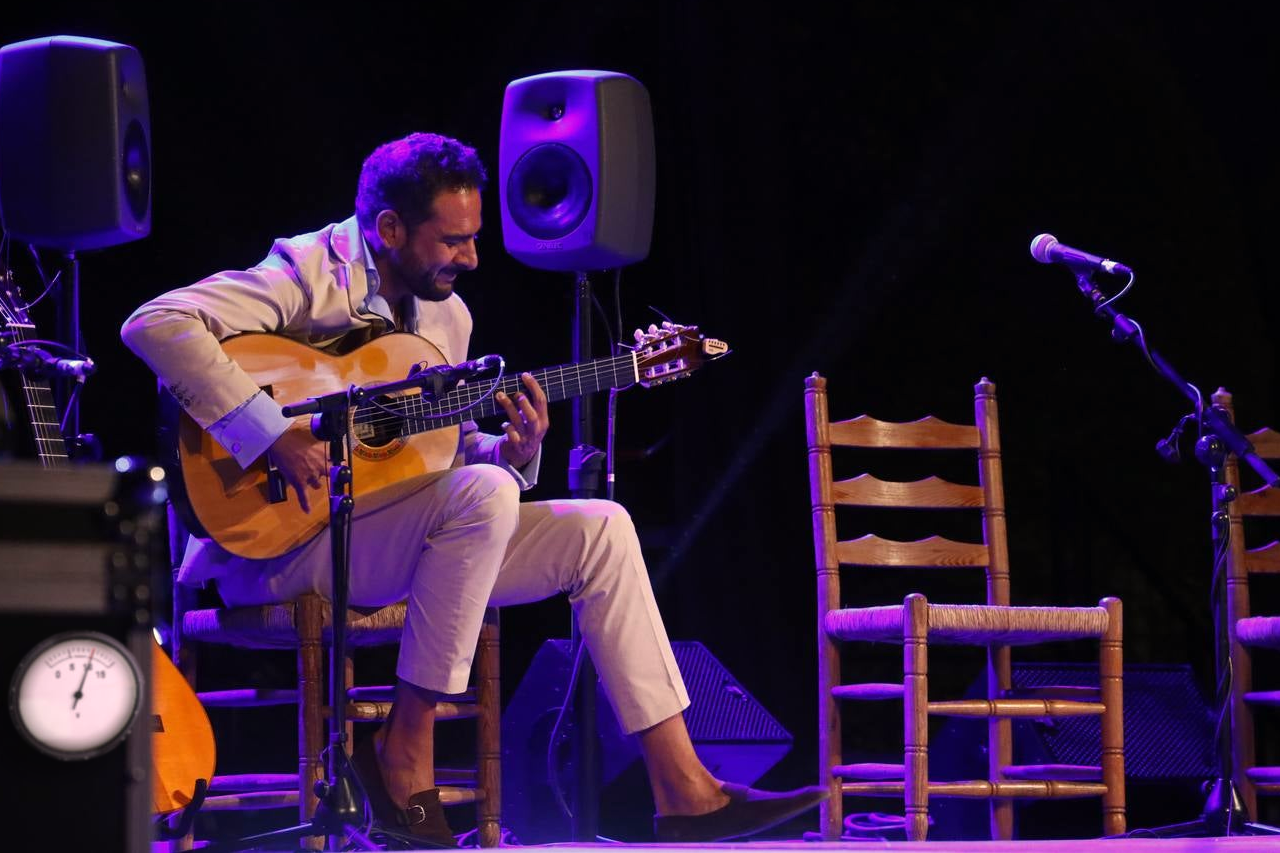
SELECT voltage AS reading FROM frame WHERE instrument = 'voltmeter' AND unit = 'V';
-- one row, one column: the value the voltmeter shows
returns 10 V
